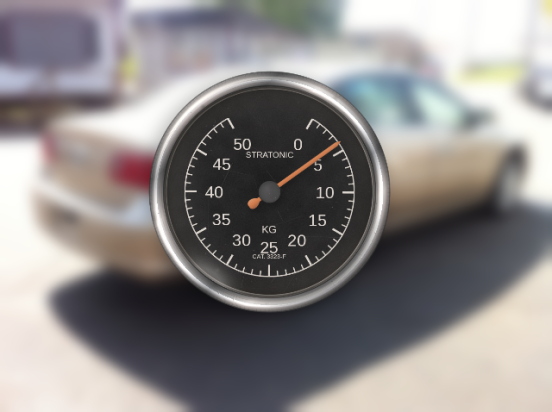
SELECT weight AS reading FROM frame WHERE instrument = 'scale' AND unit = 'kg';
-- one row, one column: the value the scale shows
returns 4 kg
